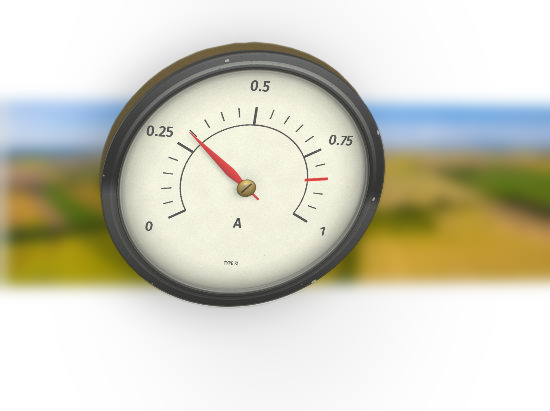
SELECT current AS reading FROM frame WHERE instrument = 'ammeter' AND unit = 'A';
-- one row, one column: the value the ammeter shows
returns 0.3 A
